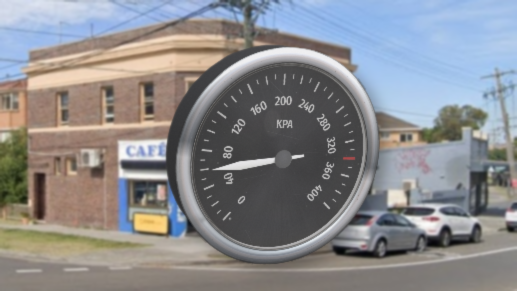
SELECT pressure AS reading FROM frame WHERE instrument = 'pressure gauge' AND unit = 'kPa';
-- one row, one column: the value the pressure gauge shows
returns 60 kPa
